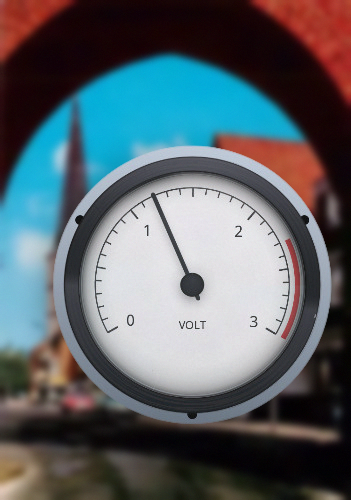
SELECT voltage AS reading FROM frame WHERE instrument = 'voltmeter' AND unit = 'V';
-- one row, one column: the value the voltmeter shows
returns 1.2 V
